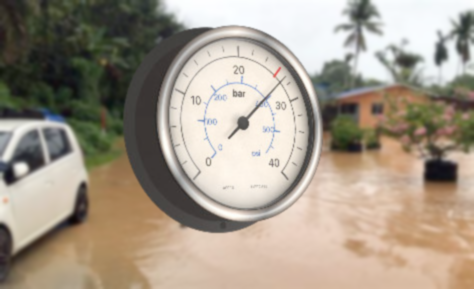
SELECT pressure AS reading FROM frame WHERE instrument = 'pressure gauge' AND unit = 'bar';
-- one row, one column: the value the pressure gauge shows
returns 27 bar
